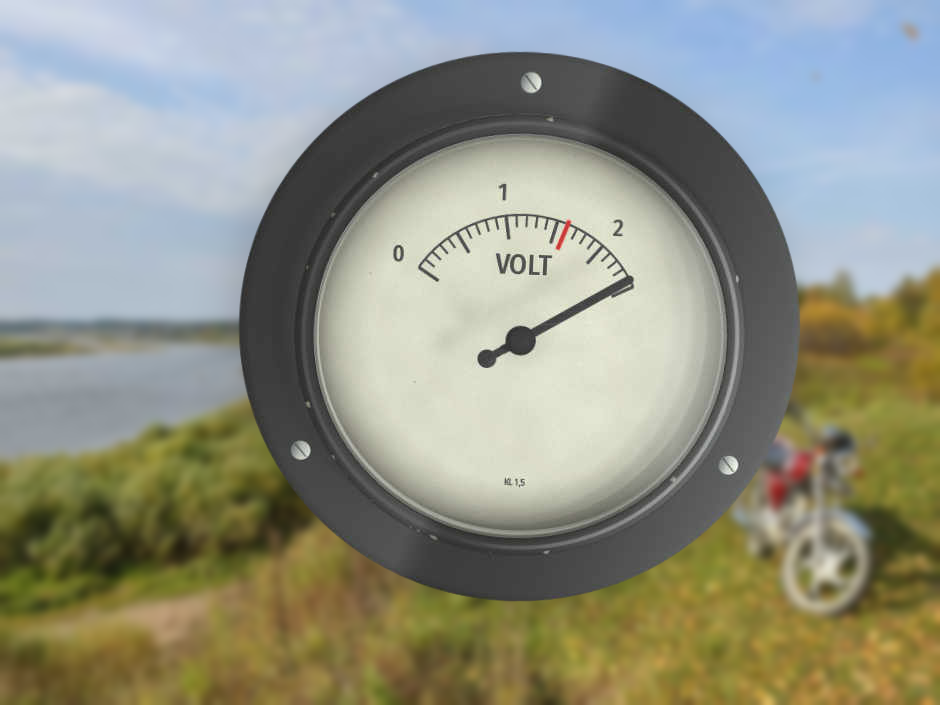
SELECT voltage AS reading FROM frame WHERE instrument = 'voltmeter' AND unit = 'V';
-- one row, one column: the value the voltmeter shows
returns 2.4 V
